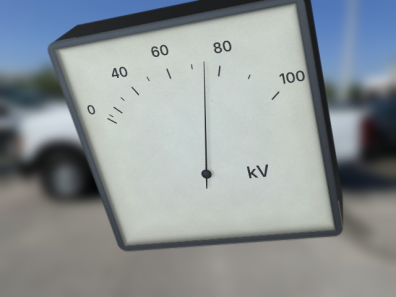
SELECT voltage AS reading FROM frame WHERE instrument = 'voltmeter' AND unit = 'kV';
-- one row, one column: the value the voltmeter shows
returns 75 kV
